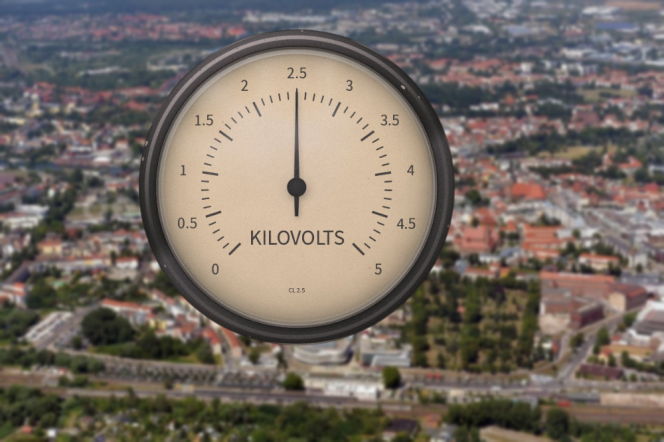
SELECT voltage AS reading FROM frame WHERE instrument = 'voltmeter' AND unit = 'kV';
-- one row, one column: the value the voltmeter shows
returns 2.5 kV
